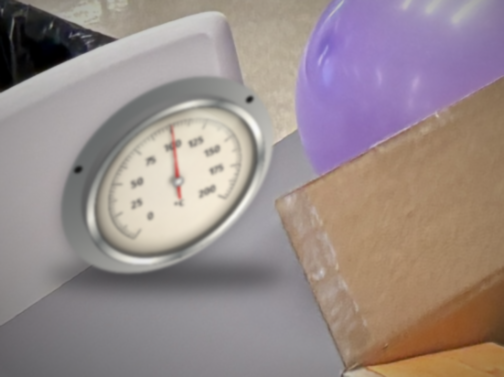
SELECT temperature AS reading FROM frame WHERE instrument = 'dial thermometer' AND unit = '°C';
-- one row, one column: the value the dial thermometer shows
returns 100 °C
